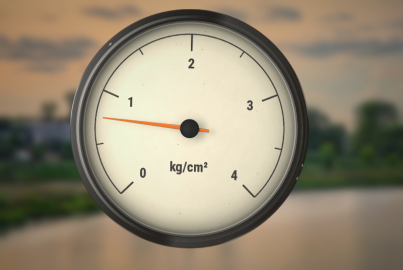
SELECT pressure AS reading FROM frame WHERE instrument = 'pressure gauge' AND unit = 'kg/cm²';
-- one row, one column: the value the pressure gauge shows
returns 0.75 kg/cm²
